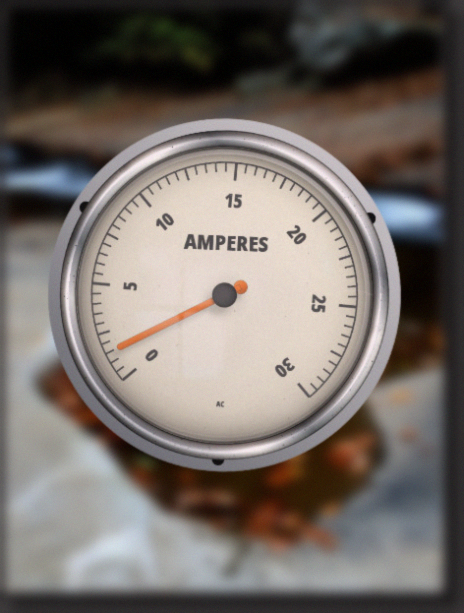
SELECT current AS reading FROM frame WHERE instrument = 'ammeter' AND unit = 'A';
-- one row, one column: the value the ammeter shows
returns 1.5 A
